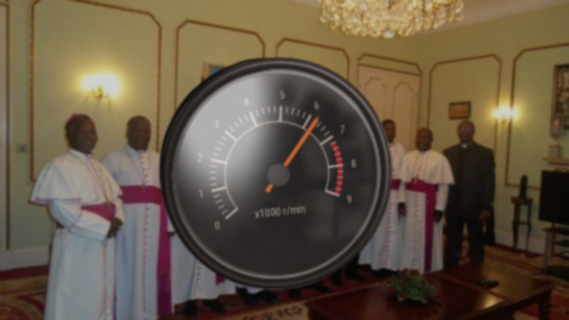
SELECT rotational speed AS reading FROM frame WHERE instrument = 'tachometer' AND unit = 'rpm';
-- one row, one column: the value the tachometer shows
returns 6200 rpm
